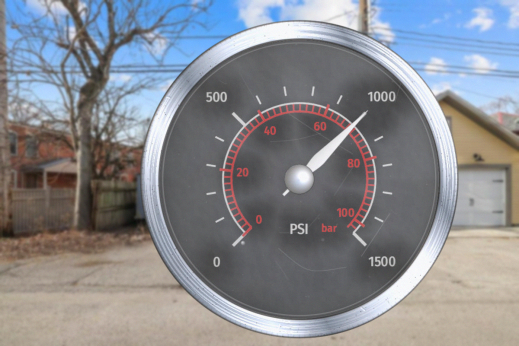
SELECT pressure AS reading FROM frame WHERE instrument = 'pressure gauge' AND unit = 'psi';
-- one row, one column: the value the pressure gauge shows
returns 1000 psi
